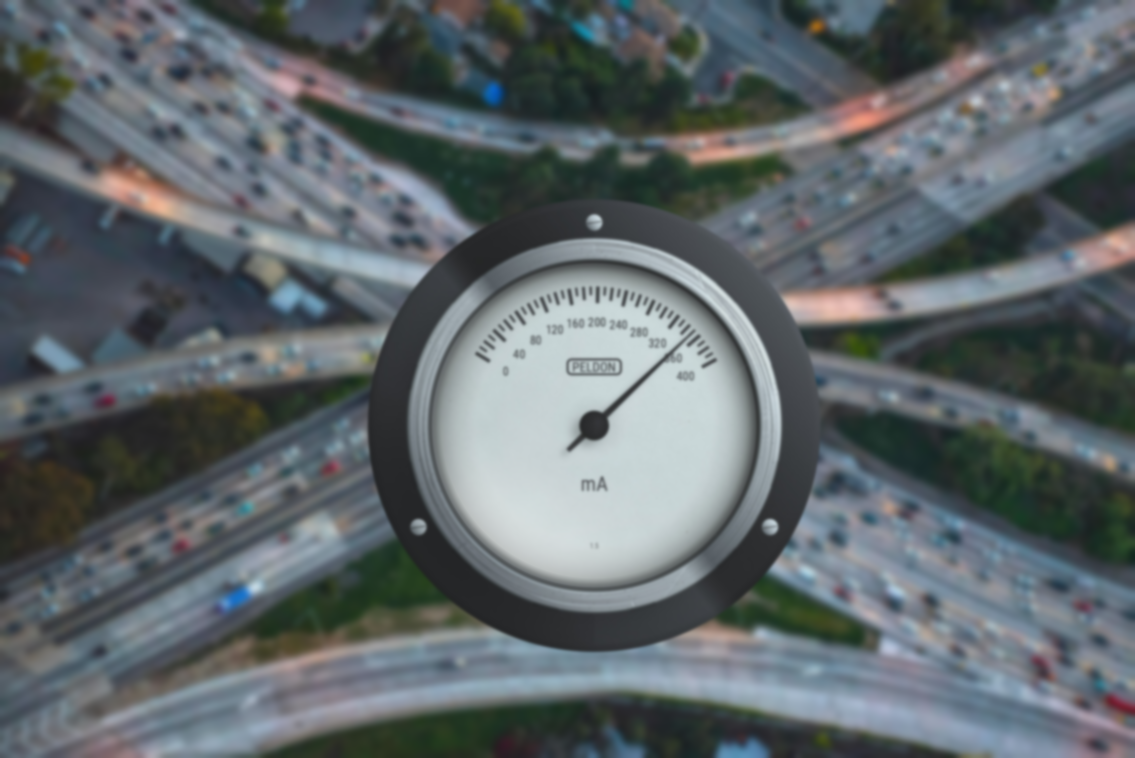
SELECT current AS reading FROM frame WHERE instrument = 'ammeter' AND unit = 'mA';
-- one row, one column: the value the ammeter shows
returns 350 mA
